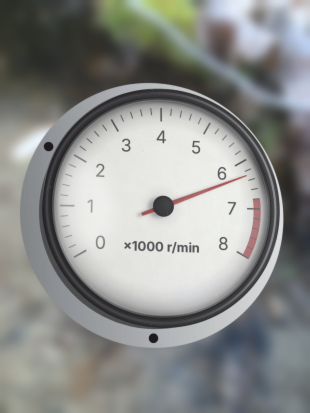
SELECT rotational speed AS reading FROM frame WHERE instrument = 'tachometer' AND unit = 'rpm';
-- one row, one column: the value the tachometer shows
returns 6300 rpm
